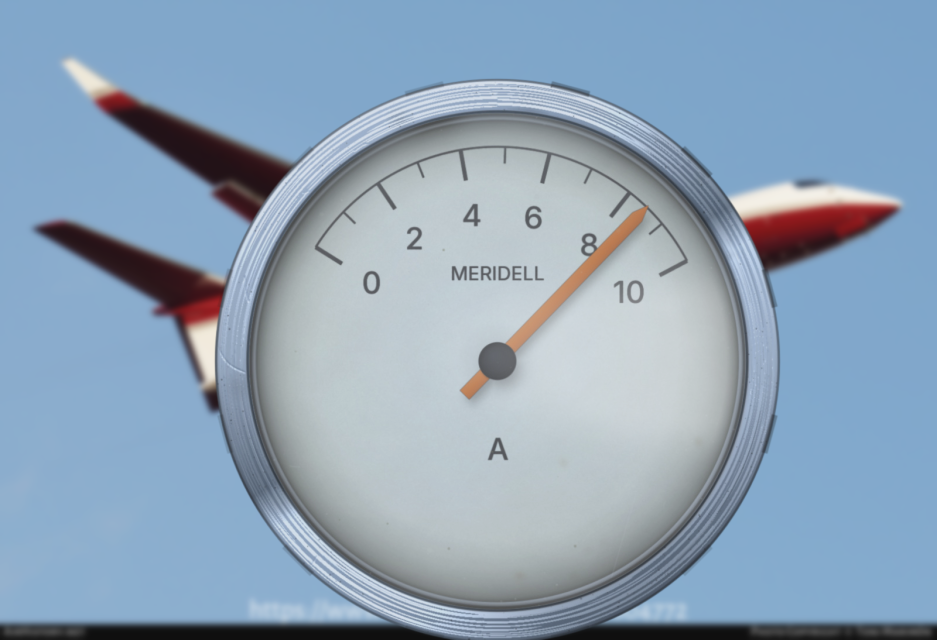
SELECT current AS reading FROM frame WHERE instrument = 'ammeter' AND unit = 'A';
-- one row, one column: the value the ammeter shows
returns 8.5 A
